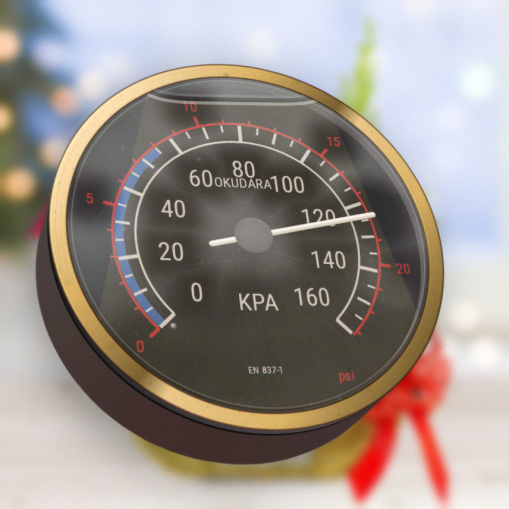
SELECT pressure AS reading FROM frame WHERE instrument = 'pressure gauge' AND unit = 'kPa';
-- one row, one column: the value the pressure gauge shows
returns 125 kPa
